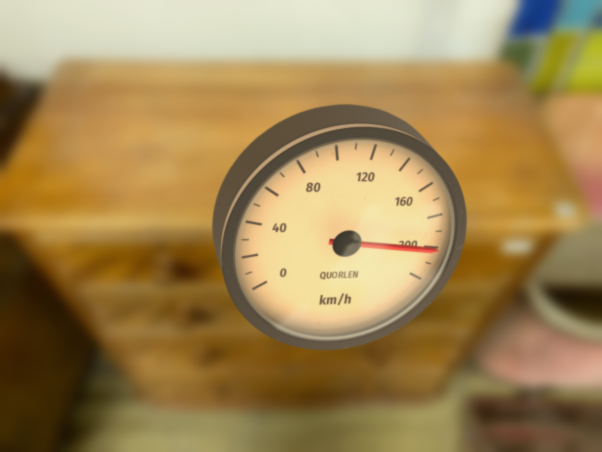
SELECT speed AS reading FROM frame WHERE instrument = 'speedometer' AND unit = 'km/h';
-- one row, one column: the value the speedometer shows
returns 200 km/h
